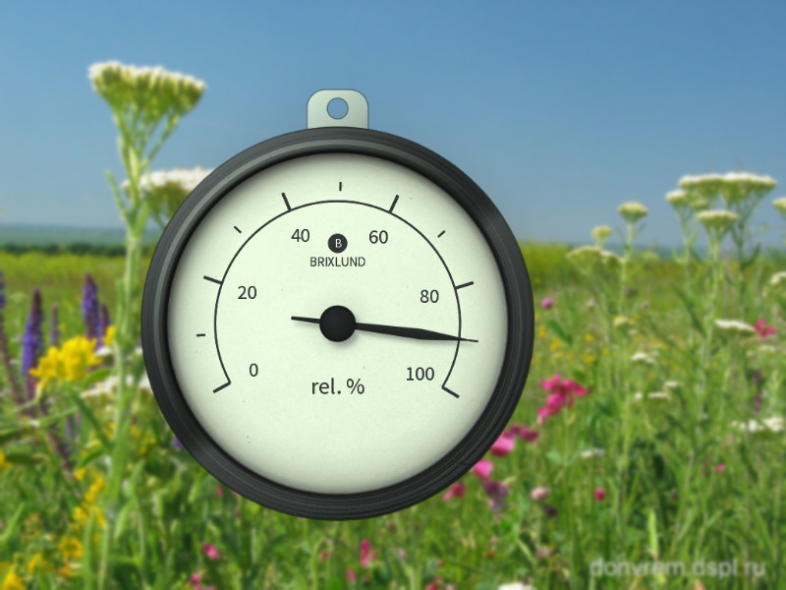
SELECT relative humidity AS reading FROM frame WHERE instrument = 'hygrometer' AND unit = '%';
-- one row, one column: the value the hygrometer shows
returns 90 %
